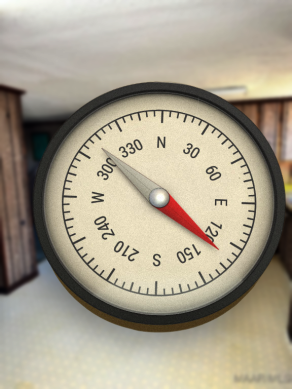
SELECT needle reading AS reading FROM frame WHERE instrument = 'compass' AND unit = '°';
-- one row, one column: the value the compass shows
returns 130 °
